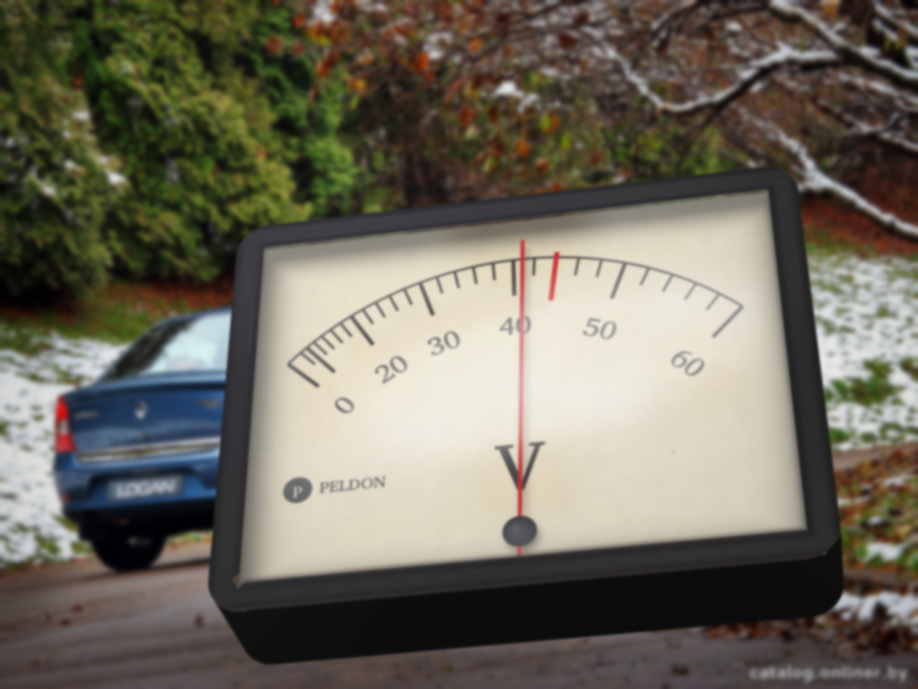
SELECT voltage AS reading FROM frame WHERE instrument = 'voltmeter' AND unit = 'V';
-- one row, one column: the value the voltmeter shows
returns 41 V
